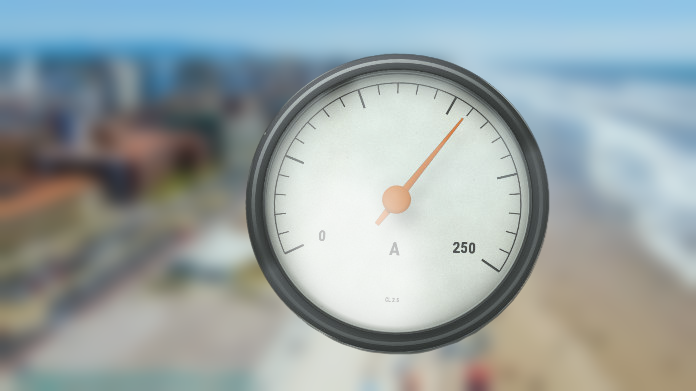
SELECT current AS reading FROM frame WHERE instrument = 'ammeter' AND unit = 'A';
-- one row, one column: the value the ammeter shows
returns 160 A
